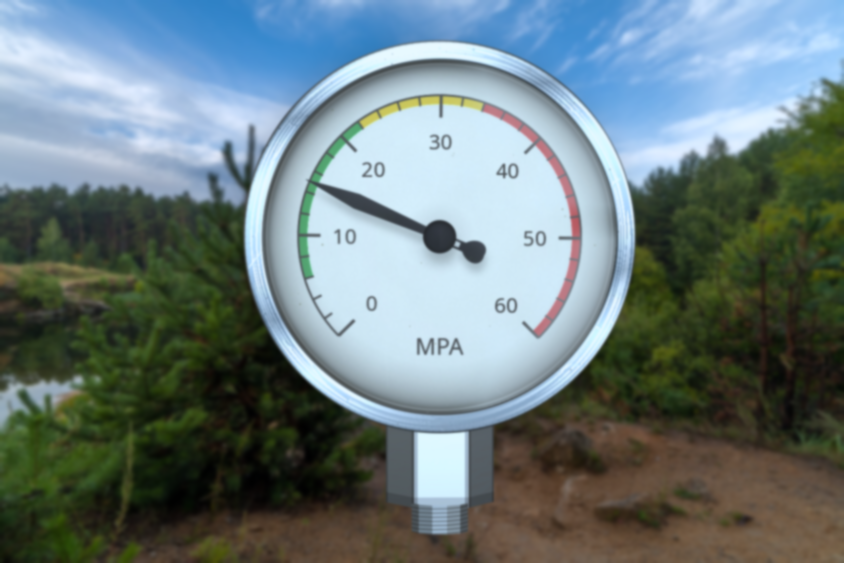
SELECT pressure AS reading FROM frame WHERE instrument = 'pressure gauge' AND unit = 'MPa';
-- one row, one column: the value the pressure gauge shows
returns 15 MPa
